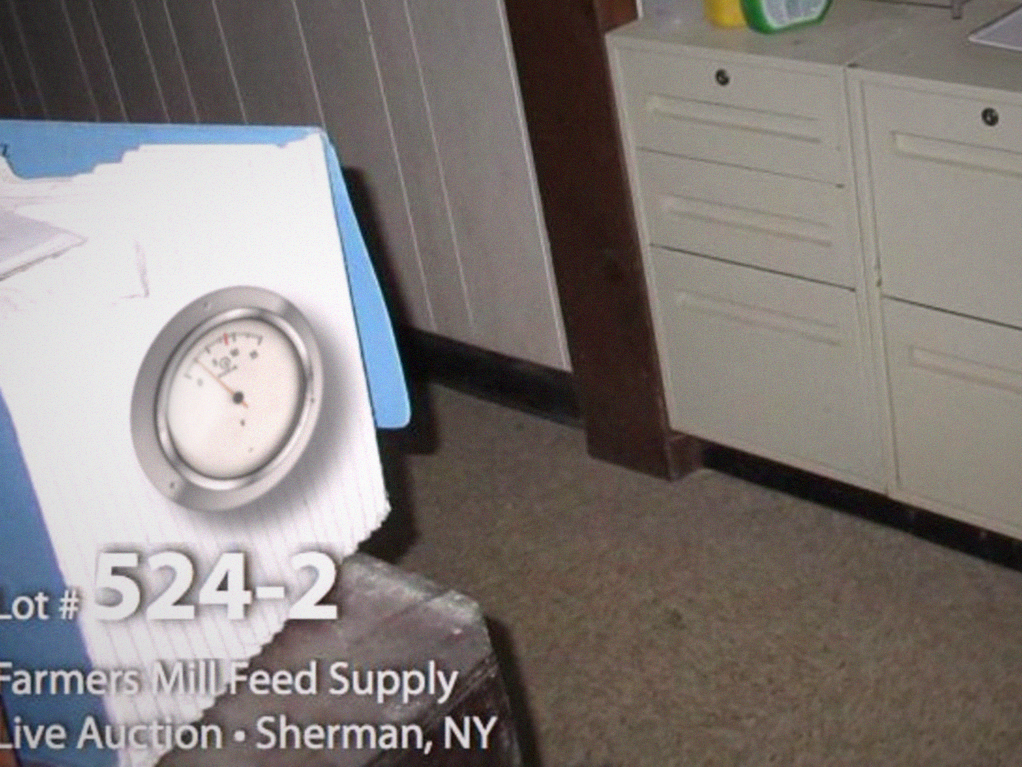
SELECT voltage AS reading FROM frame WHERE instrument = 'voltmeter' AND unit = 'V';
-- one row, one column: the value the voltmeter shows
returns 2.5 V
